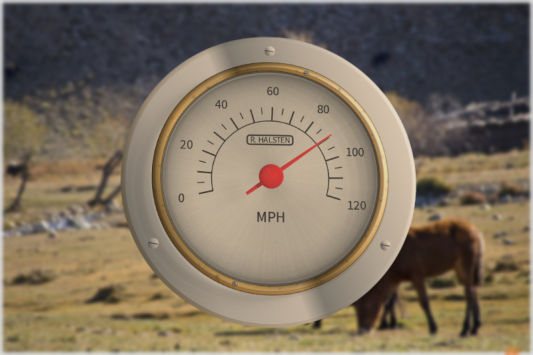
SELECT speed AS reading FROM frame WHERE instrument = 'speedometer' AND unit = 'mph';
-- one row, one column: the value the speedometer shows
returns 90 mph
